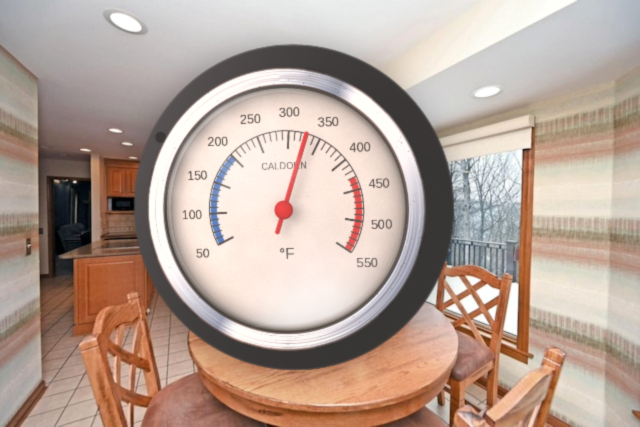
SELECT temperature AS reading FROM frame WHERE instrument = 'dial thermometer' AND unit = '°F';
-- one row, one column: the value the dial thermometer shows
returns 330 °F
